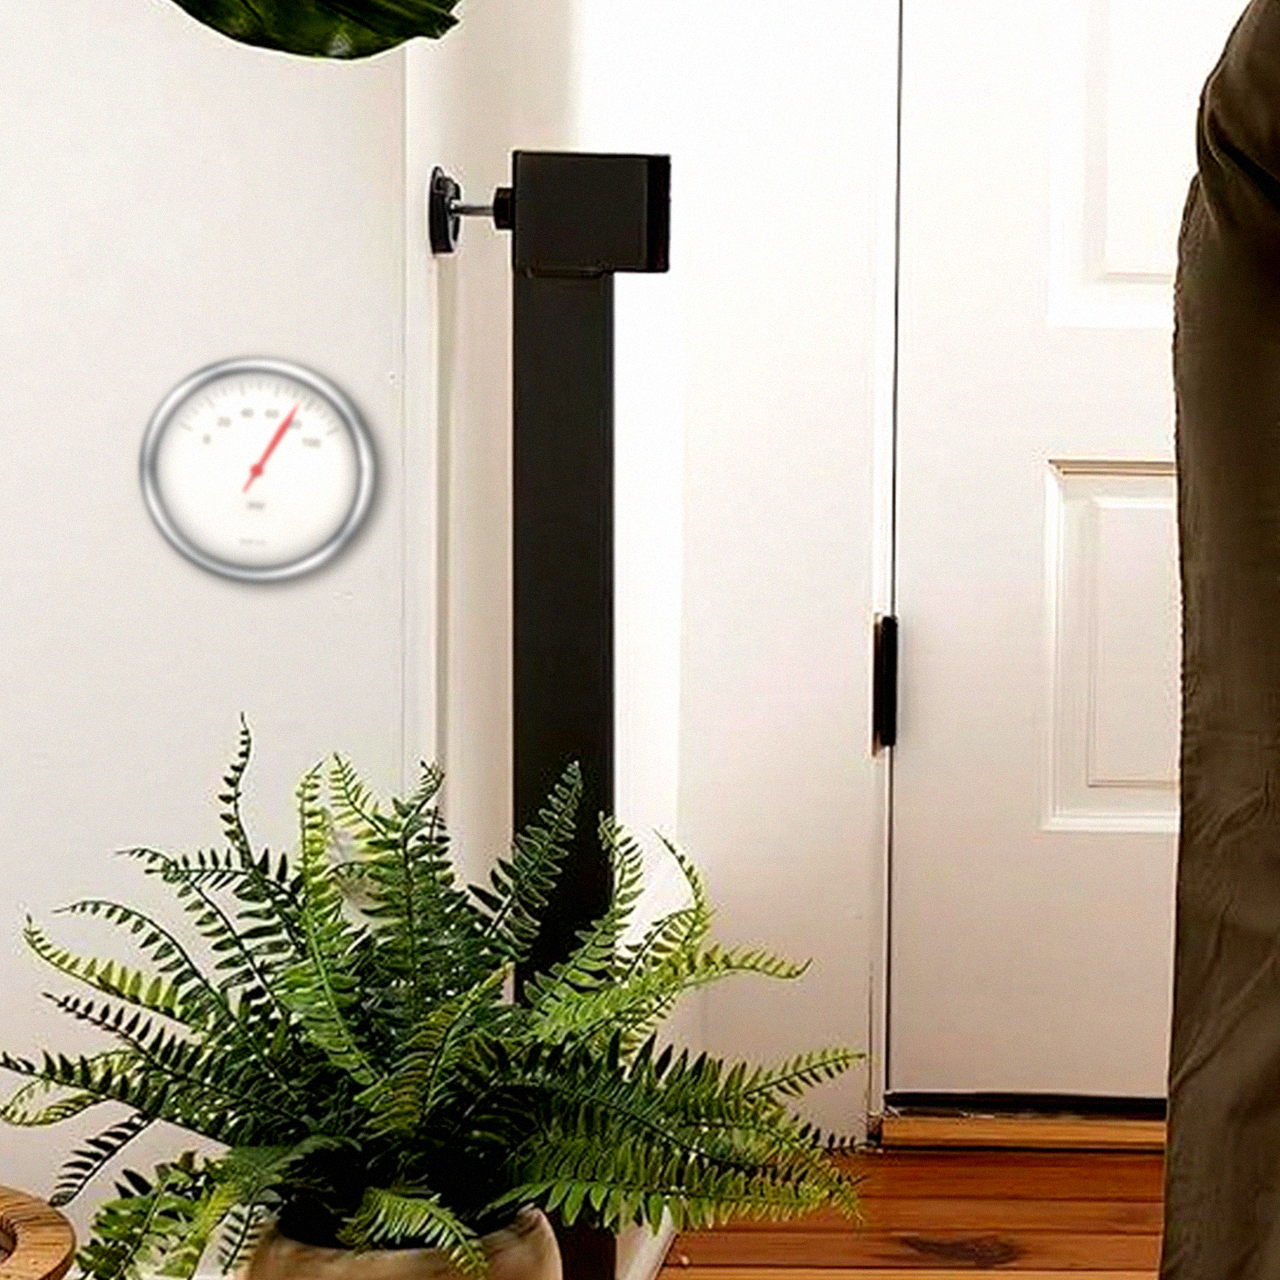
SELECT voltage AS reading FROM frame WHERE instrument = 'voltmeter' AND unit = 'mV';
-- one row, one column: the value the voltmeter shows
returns 75 mV
